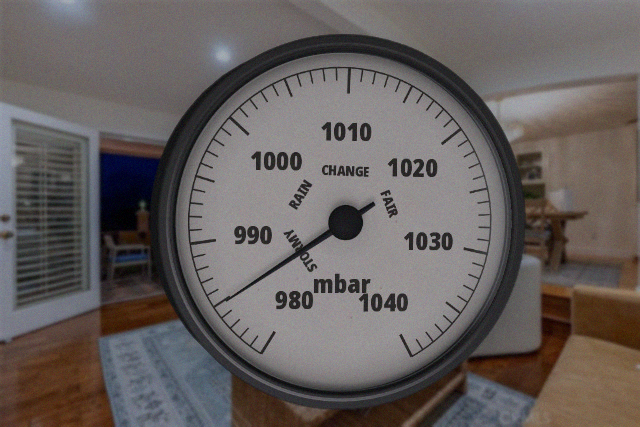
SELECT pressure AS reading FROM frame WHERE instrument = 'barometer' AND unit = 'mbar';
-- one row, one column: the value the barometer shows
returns 985 mbar
